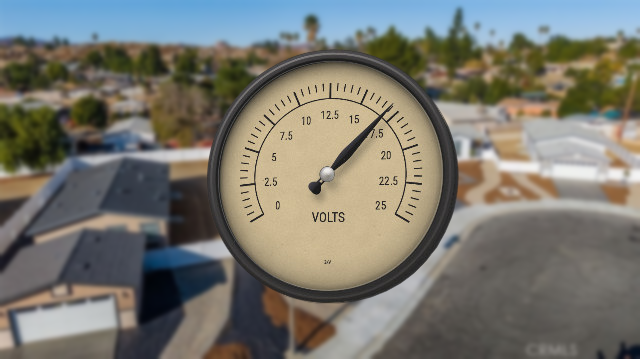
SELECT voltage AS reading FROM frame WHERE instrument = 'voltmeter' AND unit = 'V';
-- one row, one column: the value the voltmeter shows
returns 17 V
